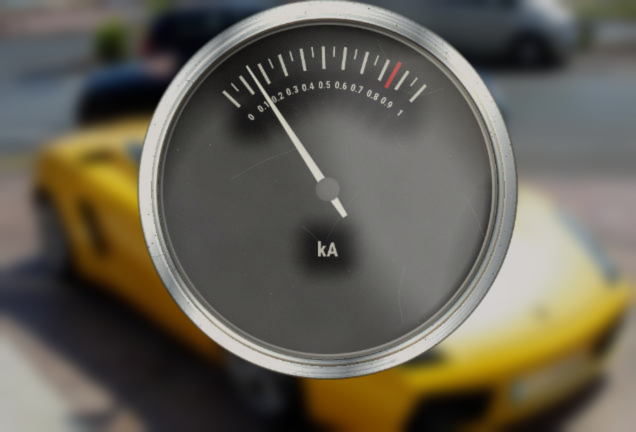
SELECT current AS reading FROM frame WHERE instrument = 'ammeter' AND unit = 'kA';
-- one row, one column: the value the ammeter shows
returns 0.15 kA
